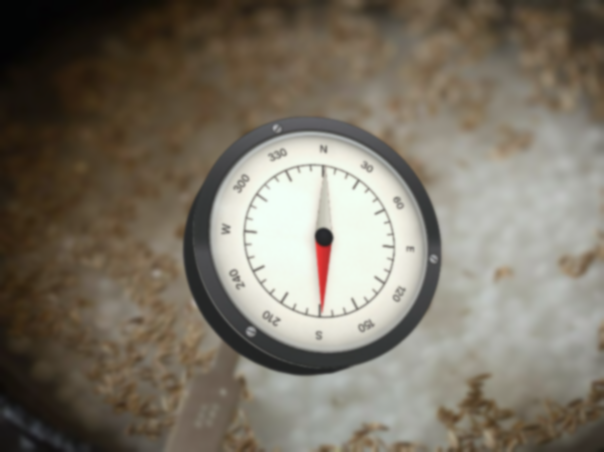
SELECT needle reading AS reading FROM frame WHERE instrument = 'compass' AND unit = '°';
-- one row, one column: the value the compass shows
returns 180 °
